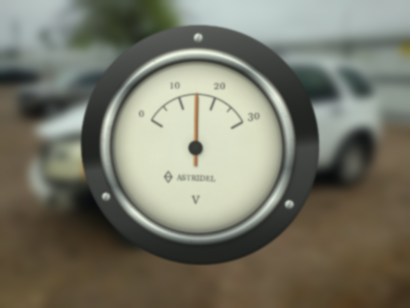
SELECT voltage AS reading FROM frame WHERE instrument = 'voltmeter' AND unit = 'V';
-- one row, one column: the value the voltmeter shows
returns 15 V
